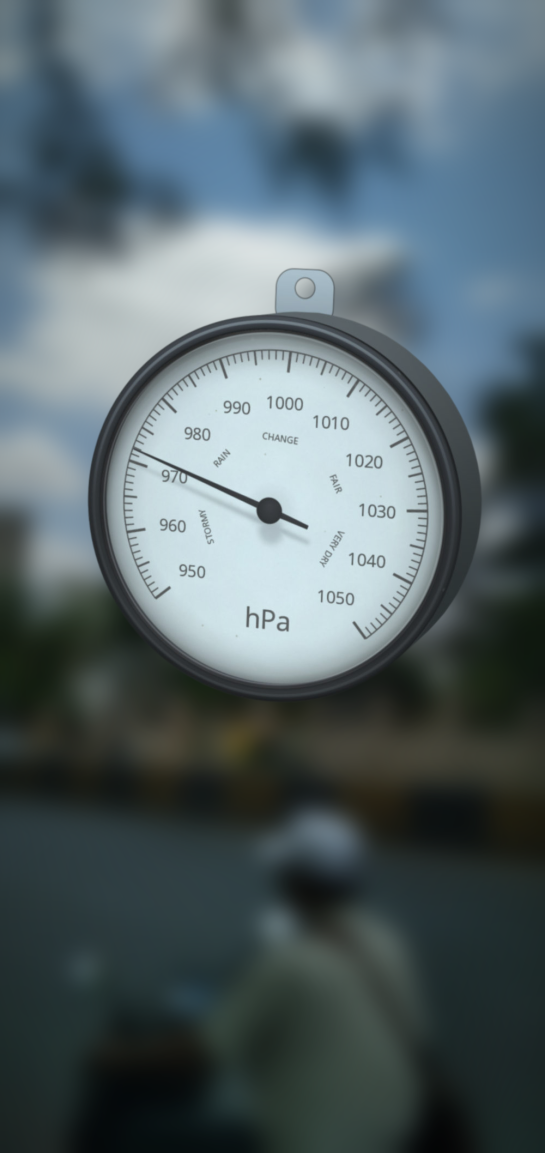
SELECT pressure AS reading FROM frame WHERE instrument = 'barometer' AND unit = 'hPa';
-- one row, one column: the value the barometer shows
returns 972 hPa
